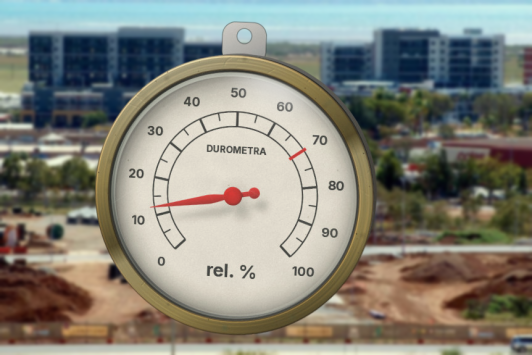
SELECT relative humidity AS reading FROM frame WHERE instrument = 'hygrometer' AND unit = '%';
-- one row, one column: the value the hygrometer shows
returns 12.5 %
